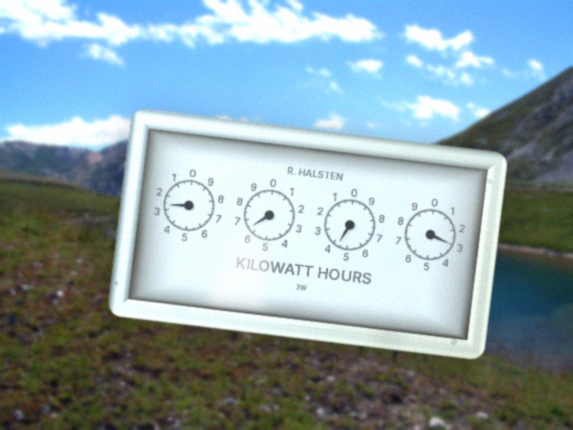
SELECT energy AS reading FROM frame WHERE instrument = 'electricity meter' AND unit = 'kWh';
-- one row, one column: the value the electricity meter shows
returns 2643 kWh
